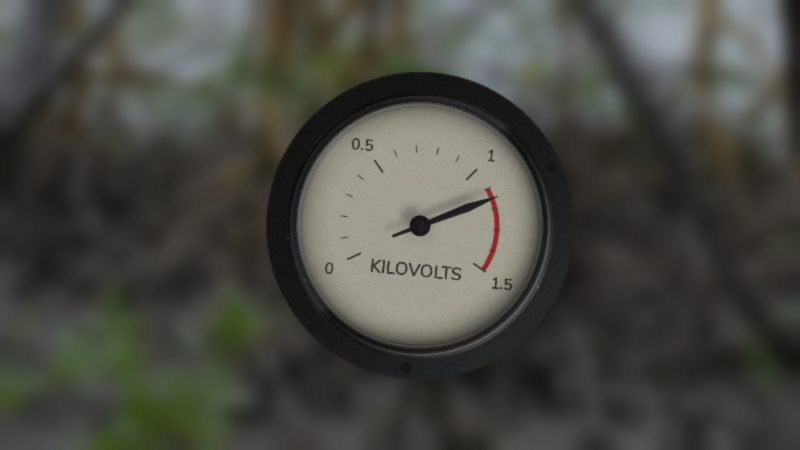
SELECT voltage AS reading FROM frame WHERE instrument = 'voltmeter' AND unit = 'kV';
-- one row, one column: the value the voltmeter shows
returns 1.15 kV
